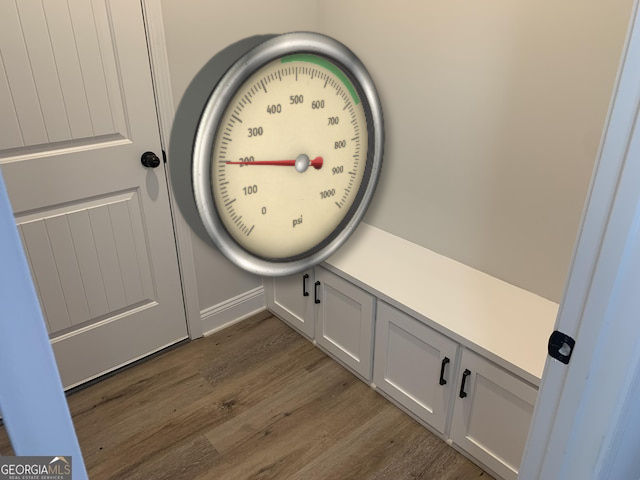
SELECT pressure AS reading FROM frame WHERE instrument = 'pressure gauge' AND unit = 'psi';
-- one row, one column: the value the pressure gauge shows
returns 200 psi
